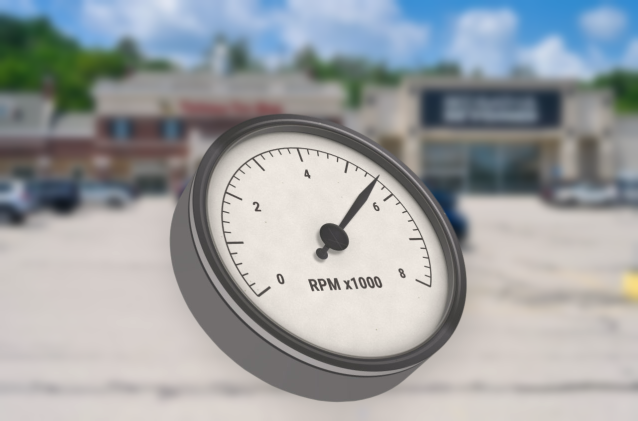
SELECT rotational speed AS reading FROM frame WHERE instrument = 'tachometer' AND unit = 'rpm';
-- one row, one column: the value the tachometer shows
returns 5600 rpm
